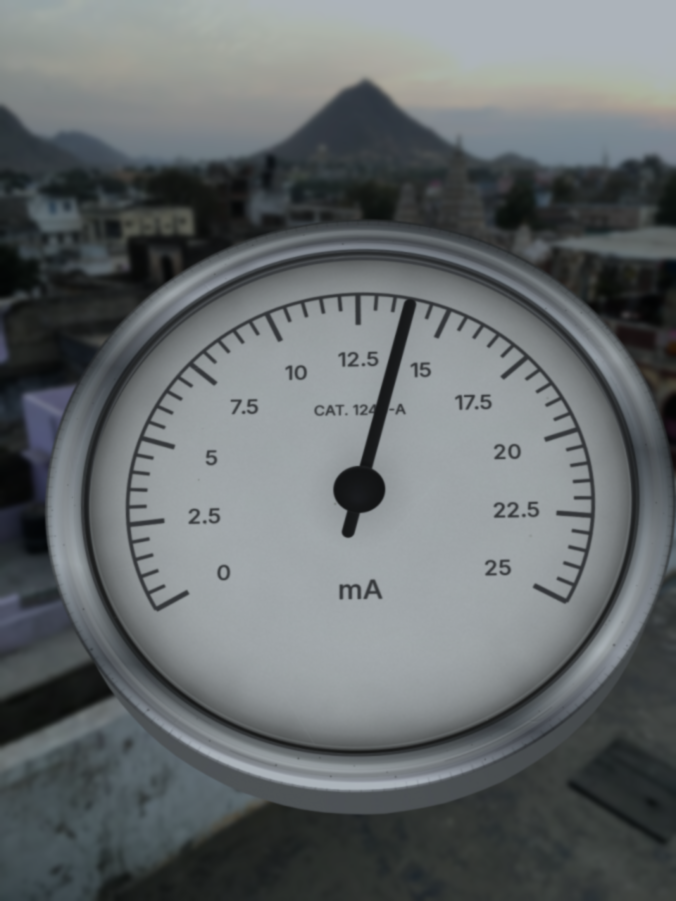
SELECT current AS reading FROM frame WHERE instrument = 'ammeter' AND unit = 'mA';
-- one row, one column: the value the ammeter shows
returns 14 mA
